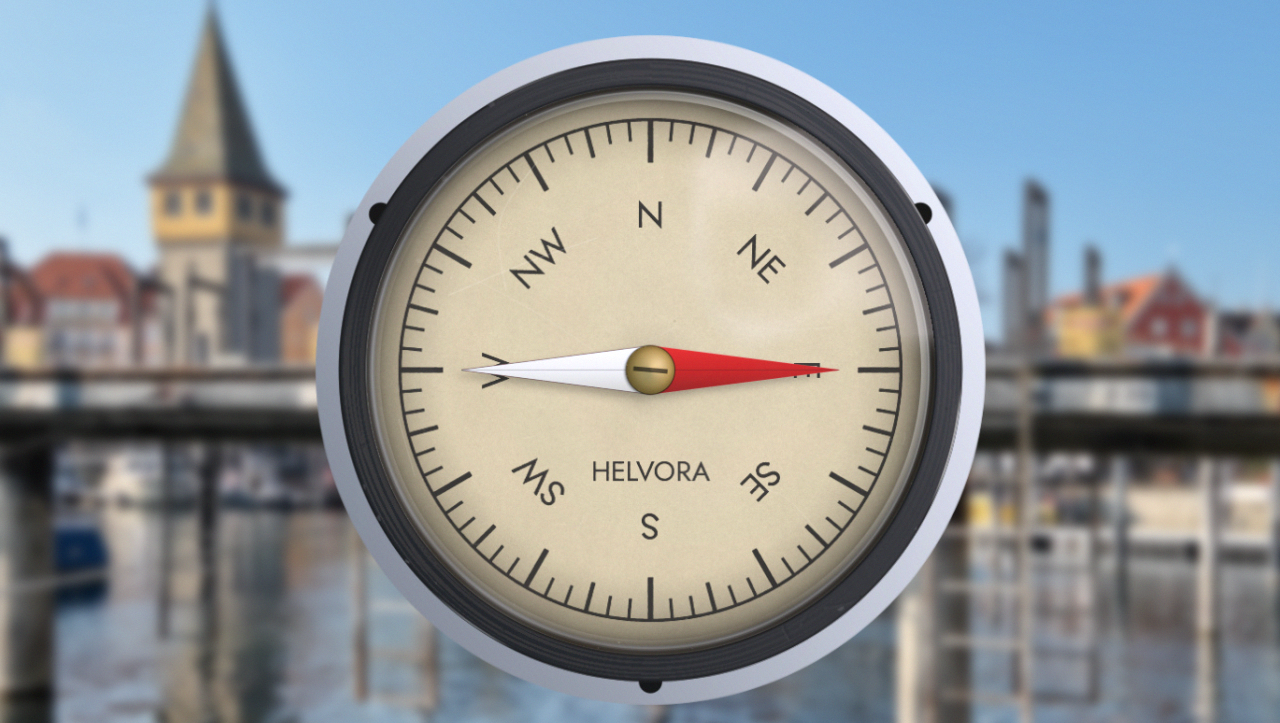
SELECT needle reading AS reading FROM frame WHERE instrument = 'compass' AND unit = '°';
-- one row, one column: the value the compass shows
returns 90 °
